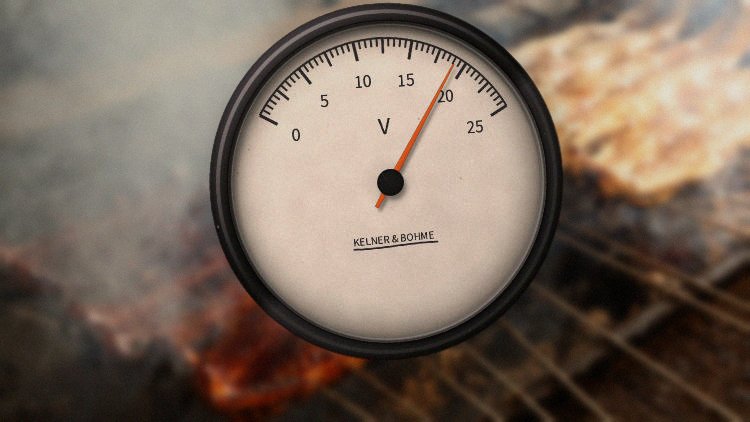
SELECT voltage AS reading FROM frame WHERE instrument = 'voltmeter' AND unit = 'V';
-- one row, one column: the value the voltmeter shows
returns 19 V
